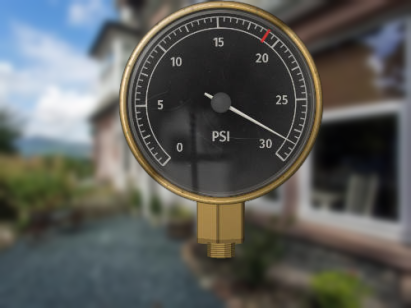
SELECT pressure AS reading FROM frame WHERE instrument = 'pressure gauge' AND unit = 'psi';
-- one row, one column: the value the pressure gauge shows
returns 28.5 psi
